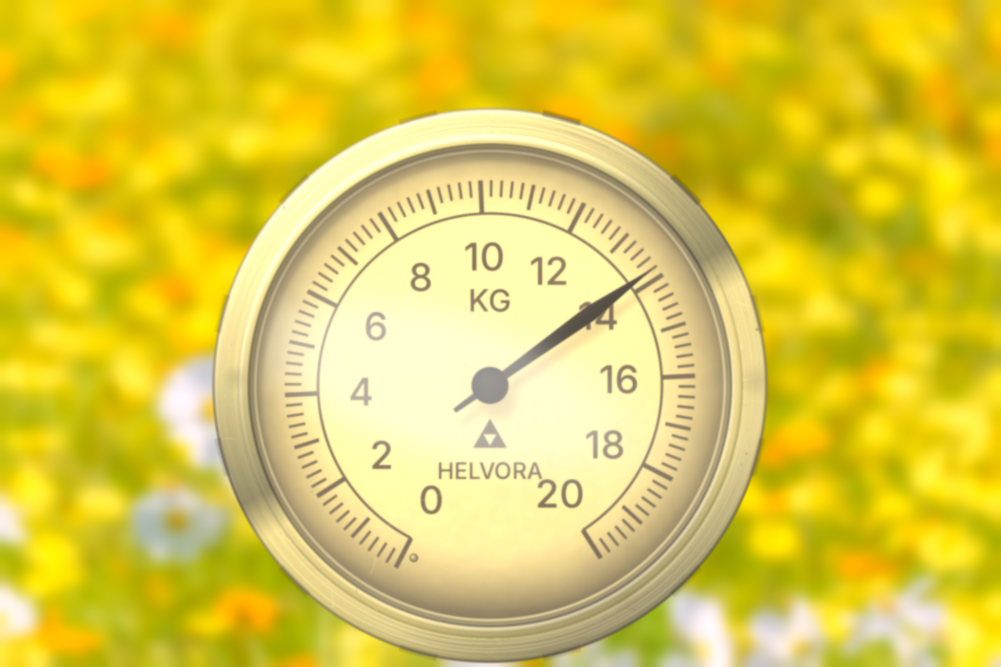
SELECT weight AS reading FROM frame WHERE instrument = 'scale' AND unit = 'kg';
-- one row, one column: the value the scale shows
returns 13.8 kg
